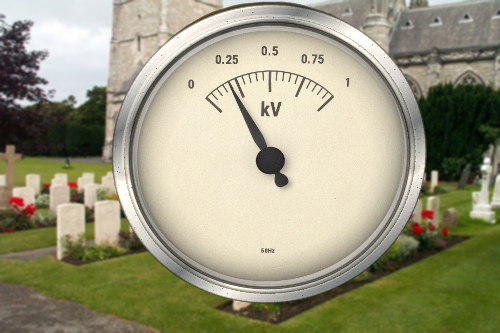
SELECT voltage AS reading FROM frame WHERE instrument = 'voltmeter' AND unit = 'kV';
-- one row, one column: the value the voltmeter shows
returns 0.2 kV
